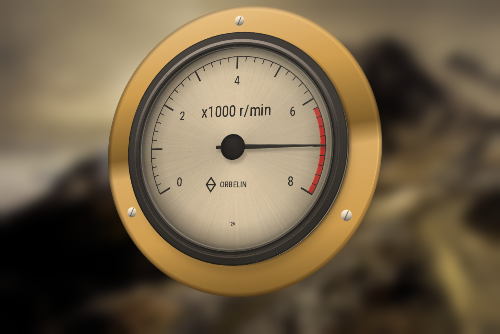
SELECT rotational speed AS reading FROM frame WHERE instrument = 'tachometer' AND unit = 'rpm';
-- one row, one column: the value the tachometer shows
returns 7000 rpm
